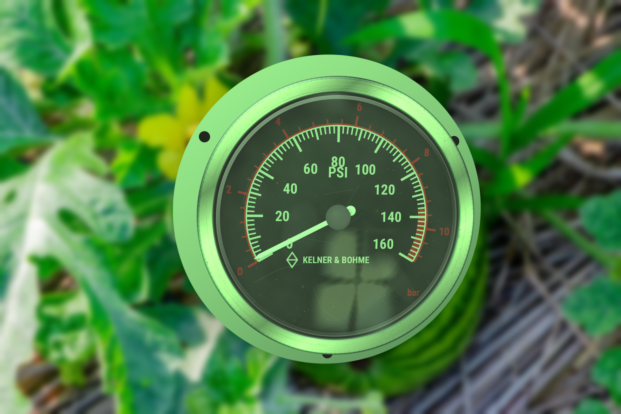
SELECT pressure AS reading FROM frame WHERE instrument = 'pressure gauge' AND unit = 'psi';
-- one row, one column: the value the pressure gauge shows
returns 2 psi
